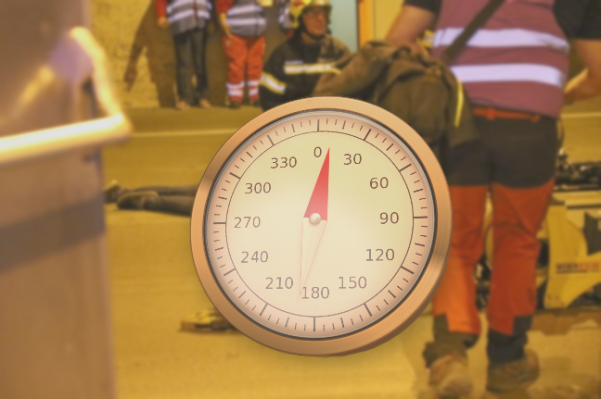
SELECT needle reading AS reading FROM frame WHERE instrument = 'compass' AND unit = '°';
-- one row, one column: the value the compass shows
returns 10 °
